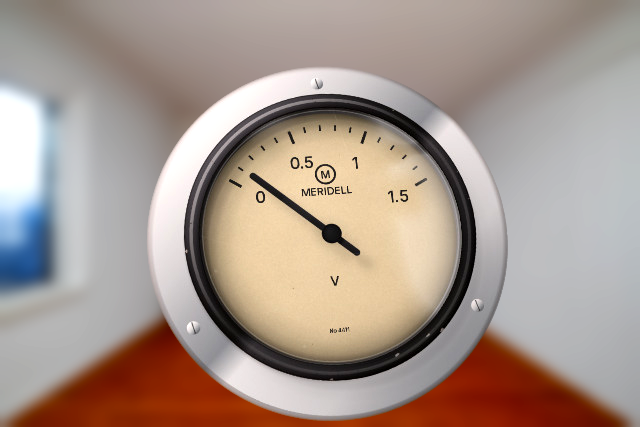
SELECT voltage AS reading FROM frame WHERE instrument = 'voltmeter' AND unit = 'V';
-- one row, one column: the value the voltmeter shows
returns 0.1 V
